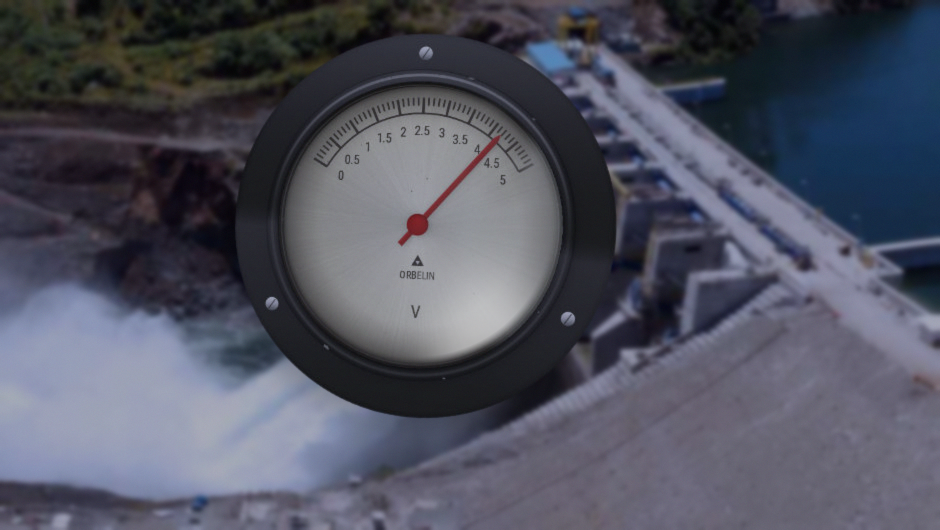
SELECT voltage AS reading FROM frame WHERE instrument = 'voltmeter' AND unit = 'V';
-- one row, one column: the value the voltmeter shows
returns 4.2 V
